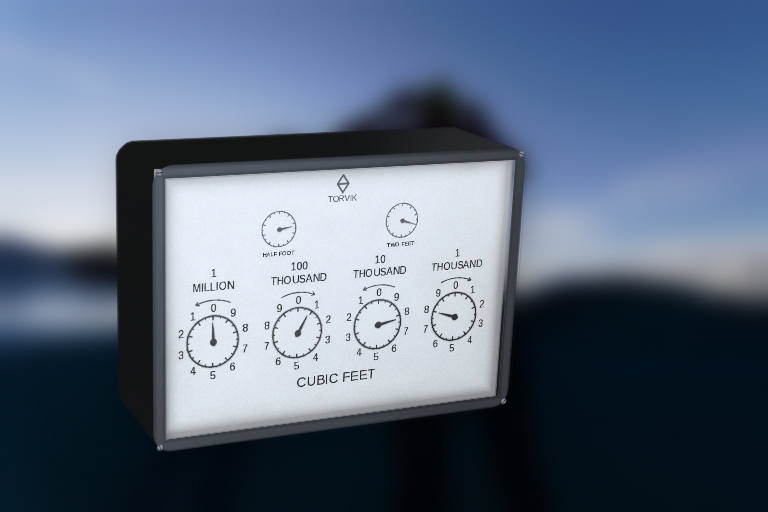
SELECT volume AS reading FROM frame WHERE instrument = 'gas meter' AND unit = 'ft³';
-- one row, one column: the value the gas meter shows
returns 7800 ft³
